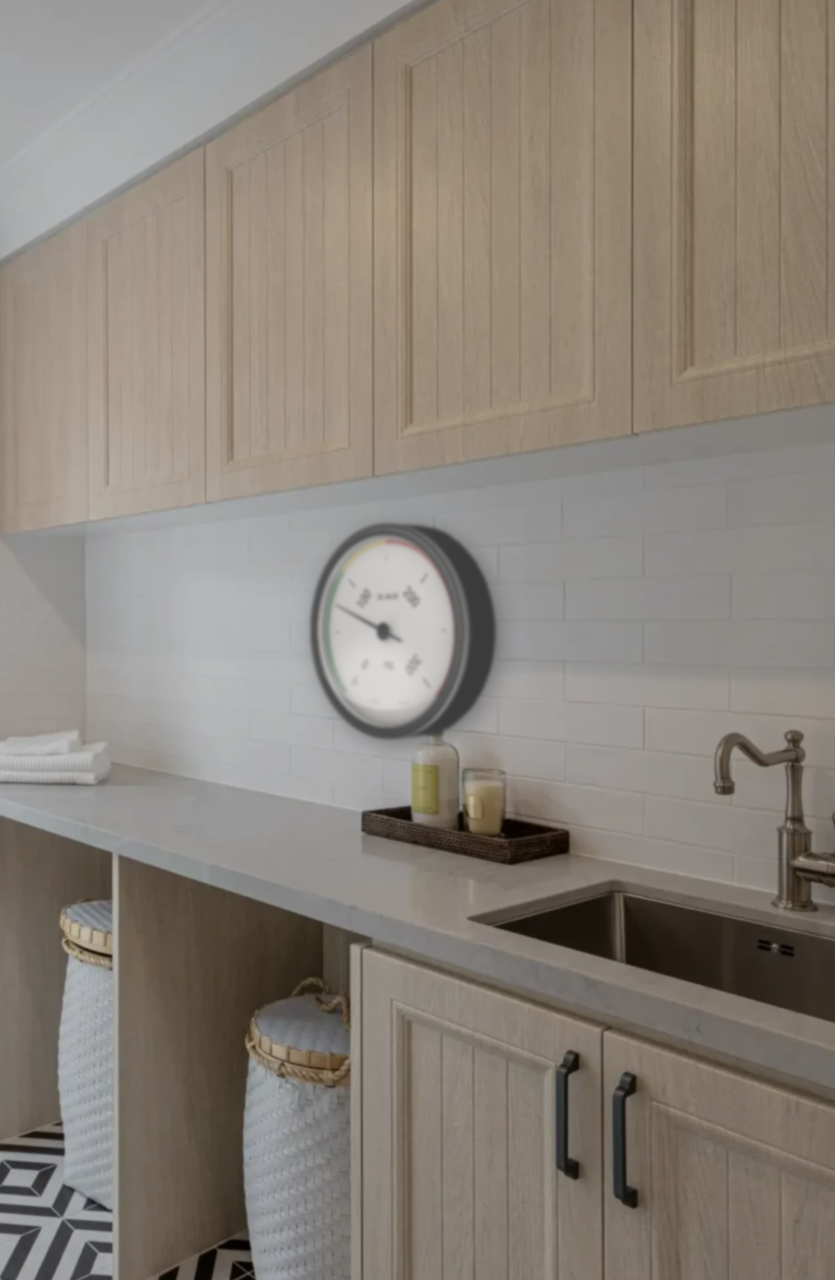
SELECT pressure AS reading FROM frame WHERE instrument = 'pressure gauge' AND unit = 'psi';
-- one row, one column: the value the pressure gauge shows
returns 75 psi
